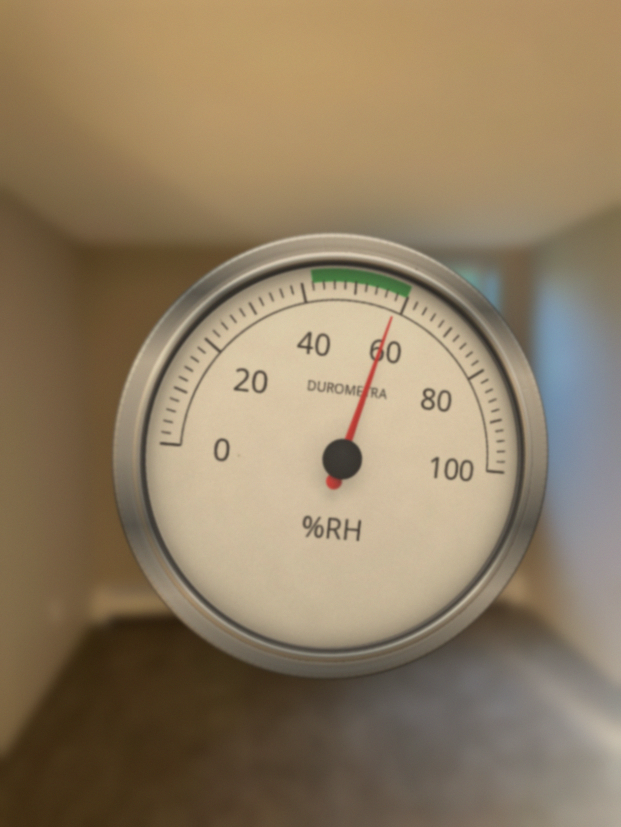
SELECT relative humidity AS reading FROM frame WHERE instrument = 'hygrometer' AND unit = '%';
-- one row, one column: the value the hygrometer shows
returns 58 %
